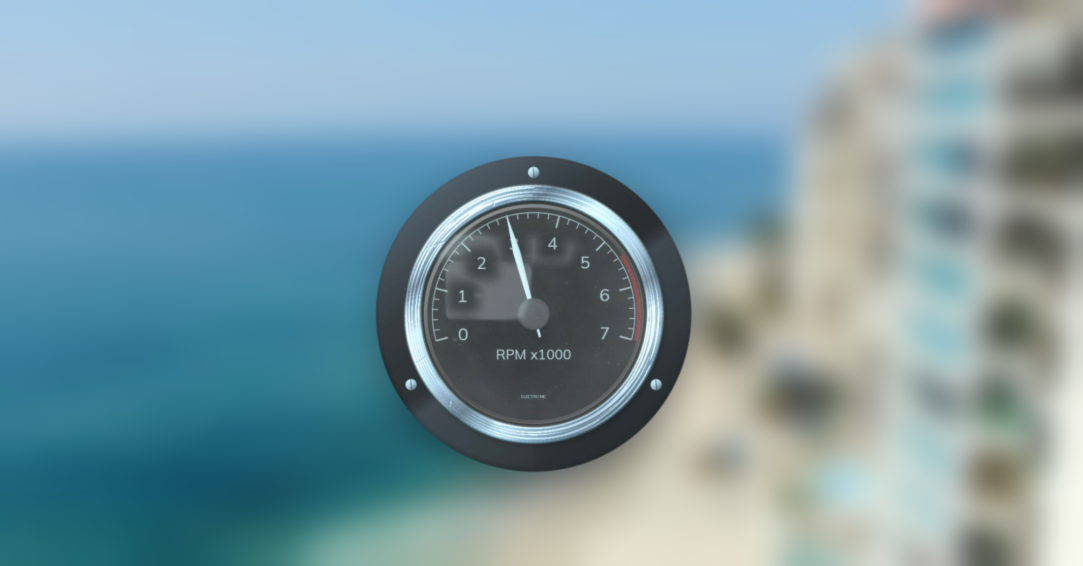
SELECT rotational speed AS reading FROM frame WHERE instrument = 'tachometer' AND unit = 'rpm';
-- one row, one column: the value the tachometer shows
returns 3000 rpm
